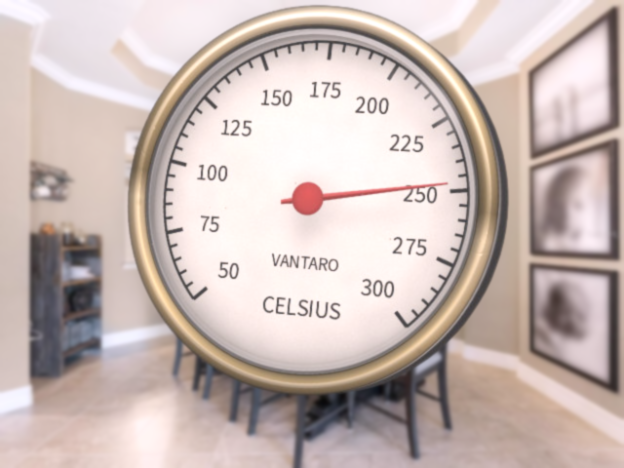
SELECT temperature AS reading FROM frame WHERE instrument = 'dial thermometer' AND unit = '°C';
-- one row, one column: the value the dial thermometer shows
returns 247.5 °C
